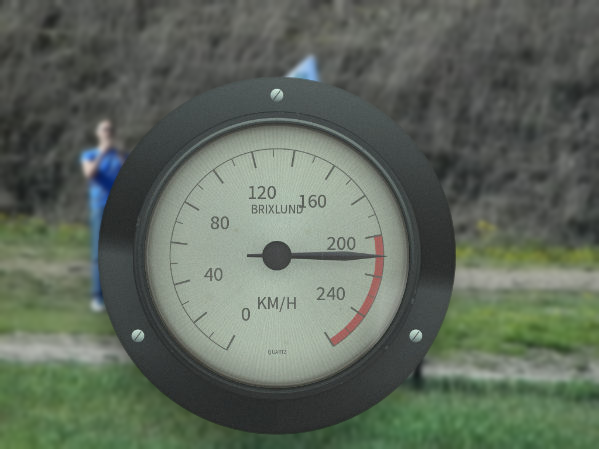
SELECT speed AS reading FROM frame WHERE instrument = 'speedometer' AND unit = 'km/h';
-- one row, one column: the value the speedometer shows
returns 210 km/h
